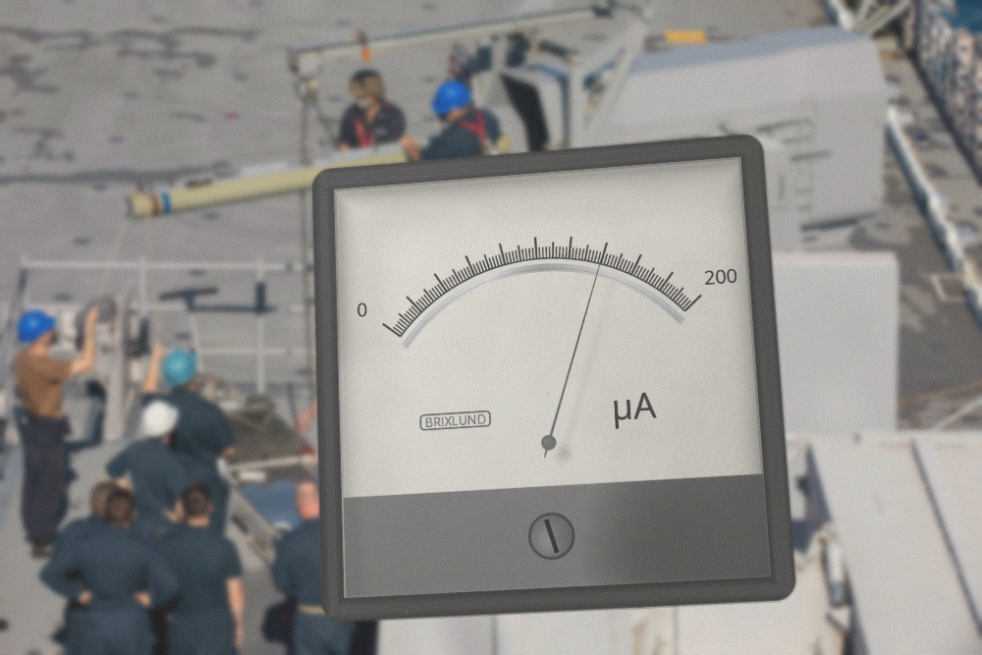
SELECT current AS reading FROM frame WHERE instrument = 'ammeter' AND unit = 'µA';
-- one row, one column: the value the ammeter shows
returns 140 µA
